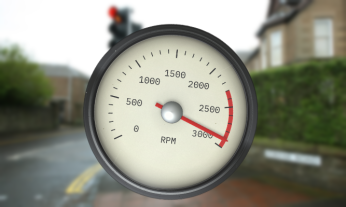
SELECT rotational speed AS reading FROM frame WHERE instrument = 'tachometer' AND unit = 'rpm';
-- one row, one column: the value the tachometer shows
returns 2900 rpm
